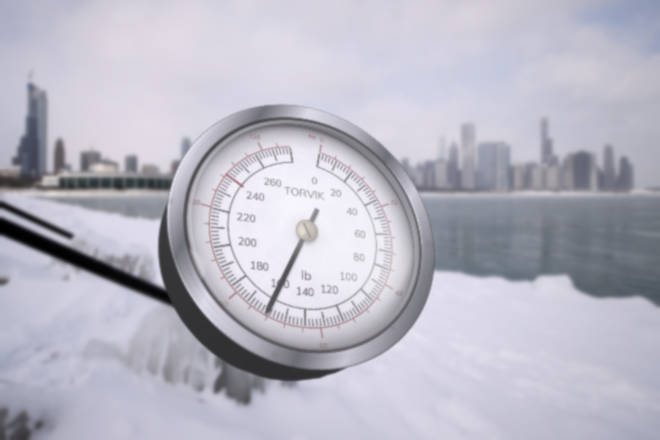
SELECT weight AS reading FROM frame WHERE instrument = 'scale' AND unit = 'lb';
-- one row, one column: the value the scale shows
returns 160 lb
